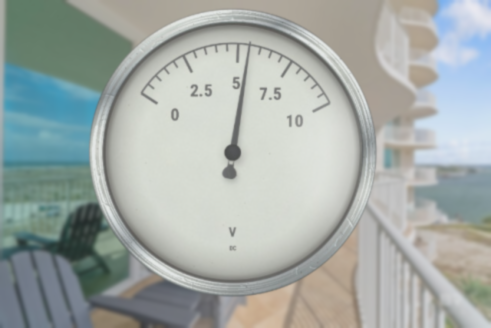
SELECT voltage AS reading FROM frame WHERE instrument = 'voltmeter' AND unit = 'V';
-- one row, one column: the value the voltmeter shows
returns 5.5 V
